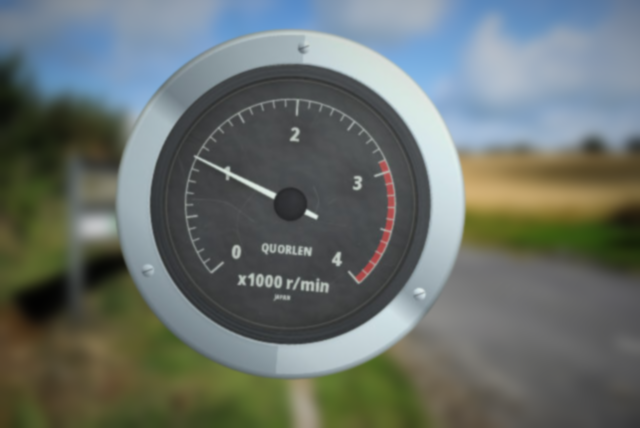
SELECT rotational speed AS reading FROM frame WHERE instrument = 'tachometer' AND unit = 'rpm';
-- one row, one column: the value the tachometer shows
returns 1000 rpm
